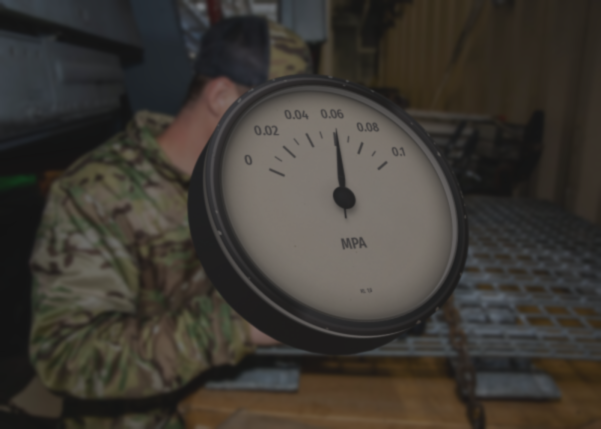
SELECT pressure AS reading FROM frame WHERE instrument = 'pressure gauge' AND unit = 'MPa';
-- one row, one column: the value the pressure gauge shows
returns 0.06 MPa
